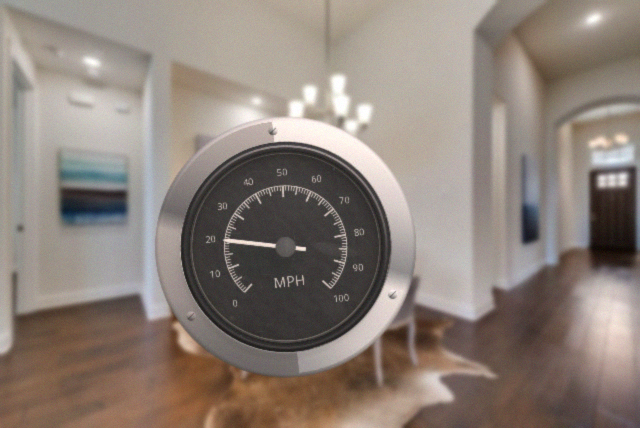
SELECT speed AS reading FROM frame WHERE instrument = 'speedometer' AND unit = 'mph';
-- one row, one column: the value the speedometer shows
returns 20 mph
